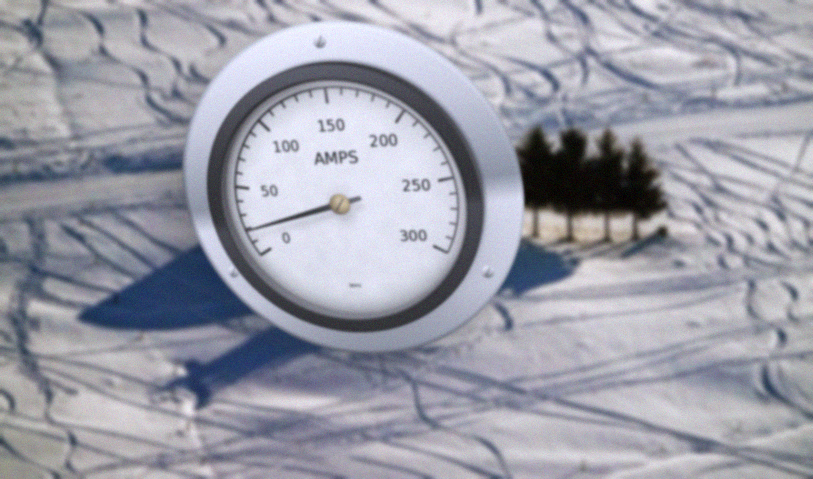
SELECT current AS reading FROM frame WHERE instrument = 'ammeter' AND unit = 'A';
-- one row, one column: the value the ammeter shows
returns 20 A
